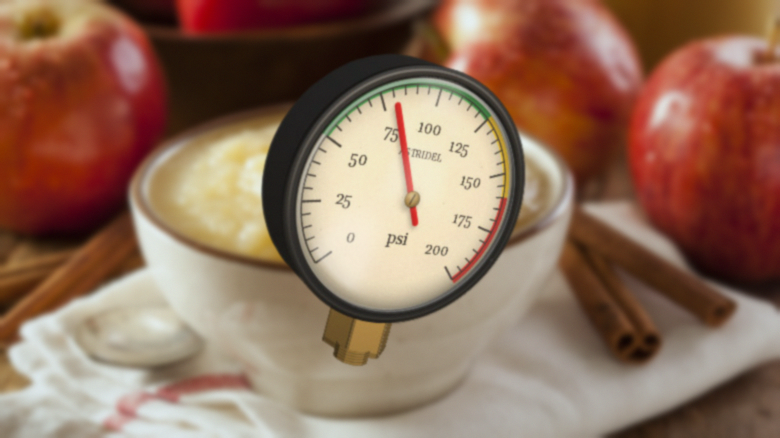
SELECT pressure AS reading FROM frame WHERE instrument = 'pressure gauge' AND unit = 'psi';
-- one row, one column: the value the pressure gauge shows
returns 80 psi
